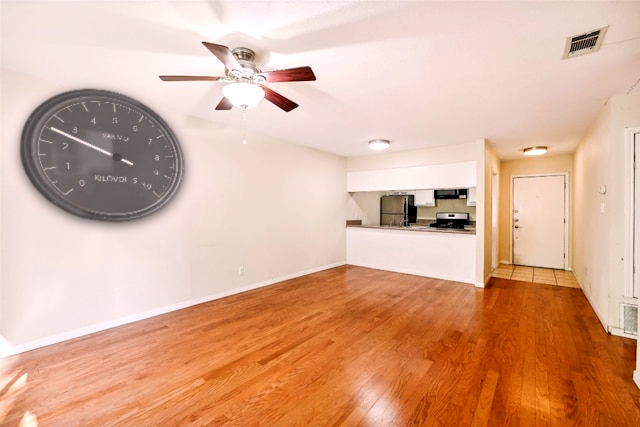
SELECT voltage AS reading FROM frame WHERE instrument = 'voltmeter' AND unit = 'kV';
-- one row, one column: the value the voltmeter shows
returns 2.5 kV
